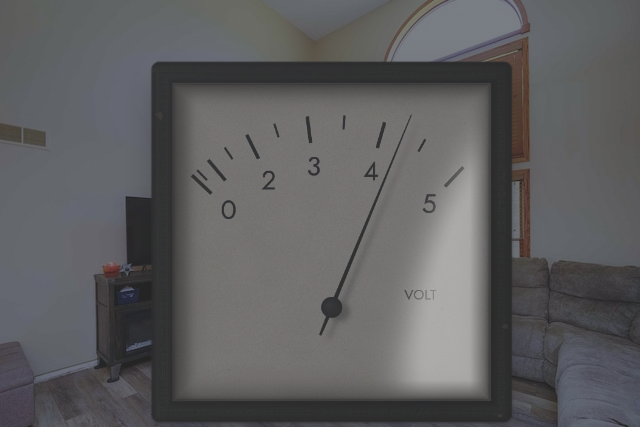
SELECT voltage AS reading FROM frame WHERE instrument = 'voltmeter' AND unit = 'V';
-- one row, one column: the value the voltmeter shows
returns 4.25 V
